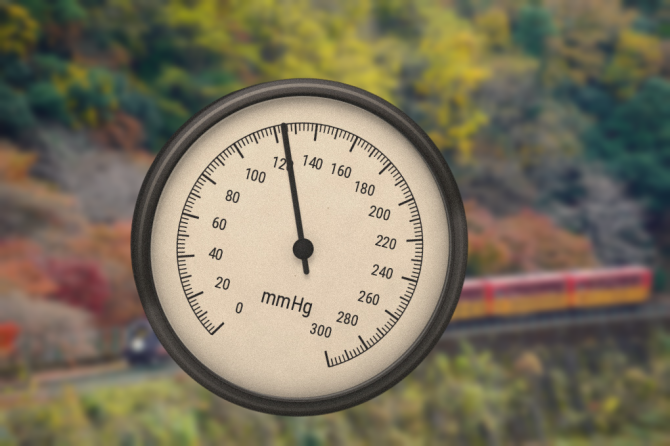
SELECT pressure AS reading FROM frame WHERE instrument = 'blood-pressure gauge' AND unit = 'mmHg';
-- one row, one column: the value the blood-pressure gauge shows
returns 124 mmHg
